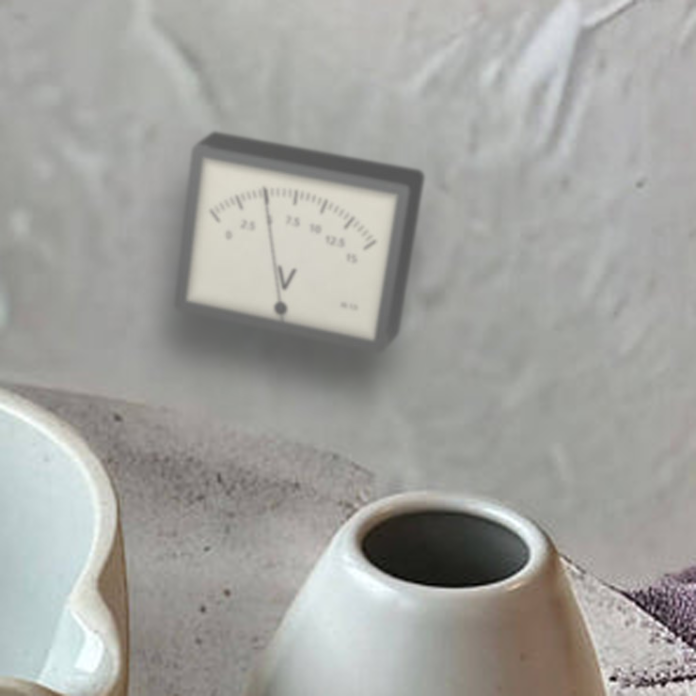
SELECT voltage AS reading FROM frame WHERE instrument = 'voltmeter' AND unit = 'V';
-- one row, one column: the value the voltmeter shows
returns 5 V
